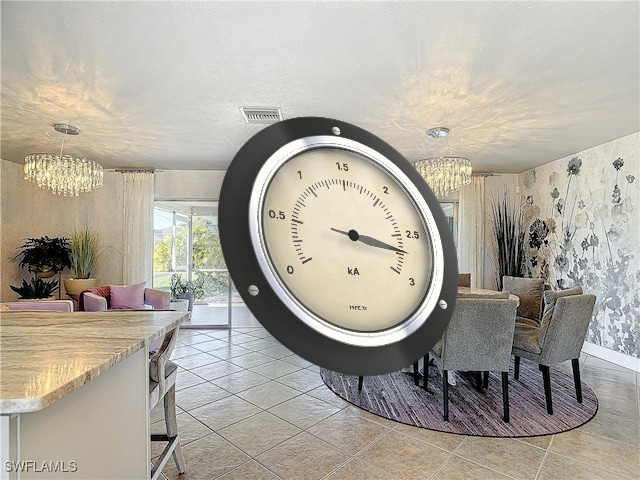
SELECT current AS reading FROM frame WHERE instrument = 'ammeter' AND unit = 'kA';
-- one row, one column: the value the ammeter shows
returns 2.75 kA
